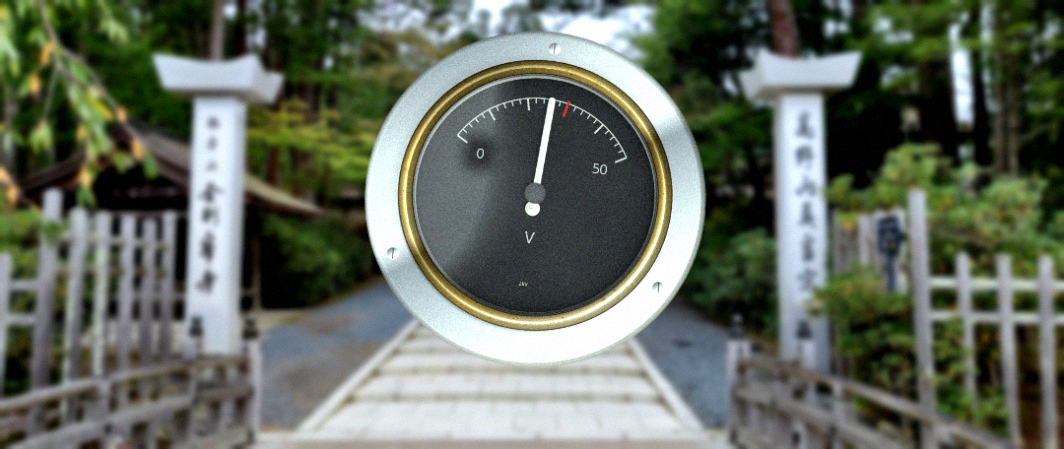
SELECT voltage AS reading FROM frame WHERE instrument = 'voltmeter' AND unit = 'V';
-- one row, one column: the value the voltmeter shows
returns 26 V
